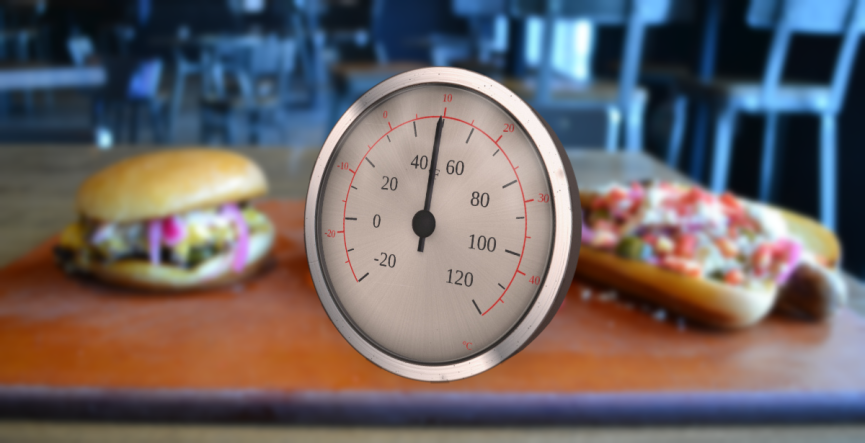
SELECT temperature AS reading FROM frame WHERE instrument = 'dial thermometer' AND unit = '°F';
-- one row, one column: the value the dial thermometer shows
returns 50 °F
